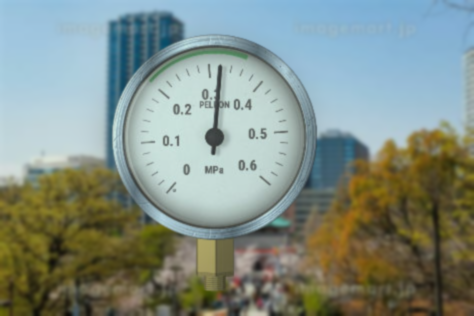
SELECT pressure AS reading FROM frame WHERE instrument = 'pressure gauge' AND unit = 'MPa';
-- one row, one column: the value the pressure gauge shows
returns 0.32 MPa
